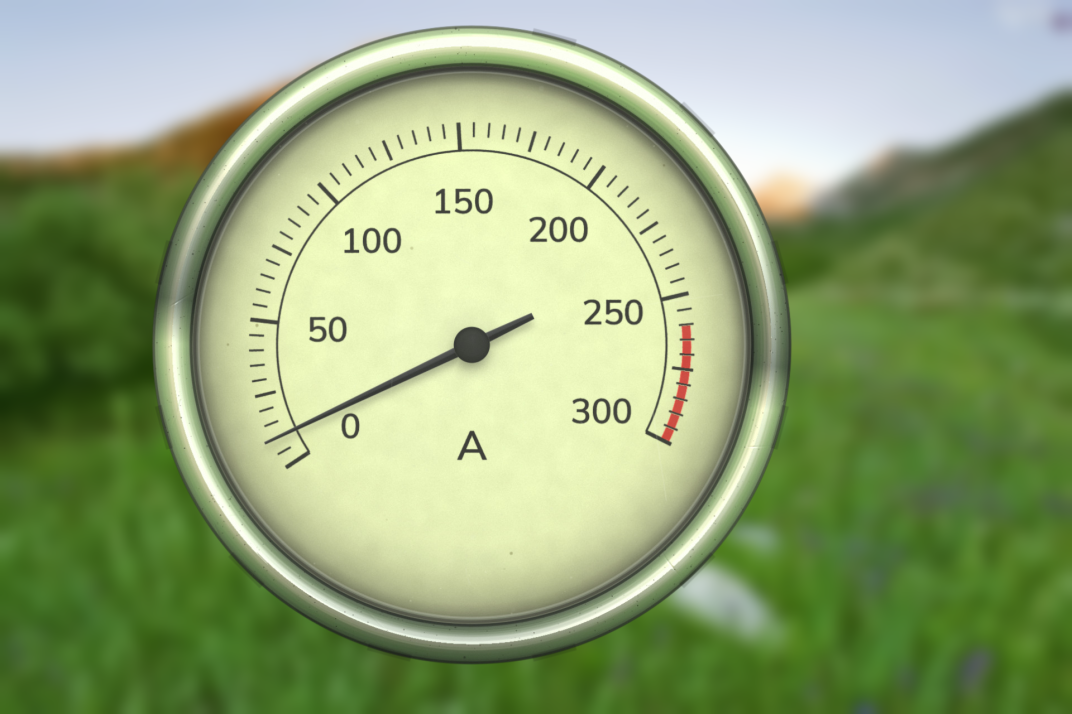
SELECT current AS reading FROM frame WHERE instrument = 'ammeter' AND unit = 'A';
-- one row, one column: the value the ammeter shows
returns 10 A
